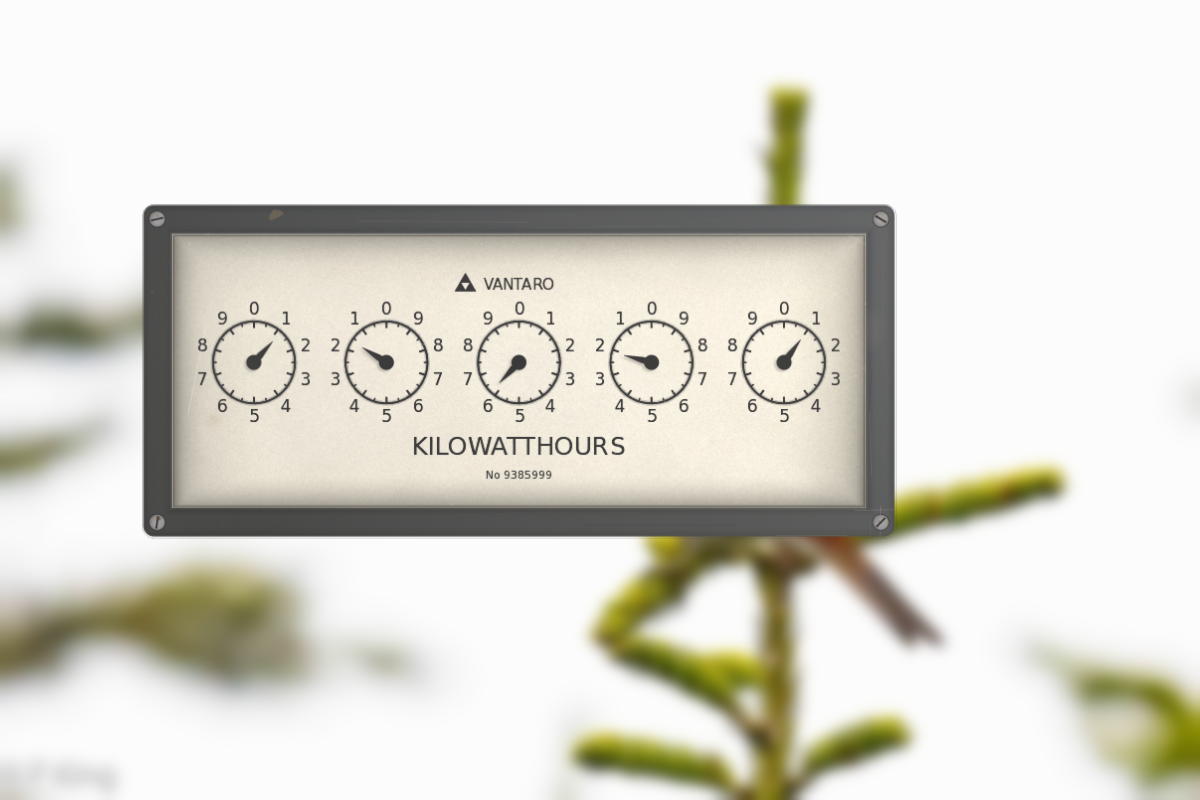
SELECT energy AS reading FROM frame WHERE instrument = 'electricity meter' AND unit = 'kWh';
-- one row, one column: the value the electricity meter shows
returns 11621 kWh
